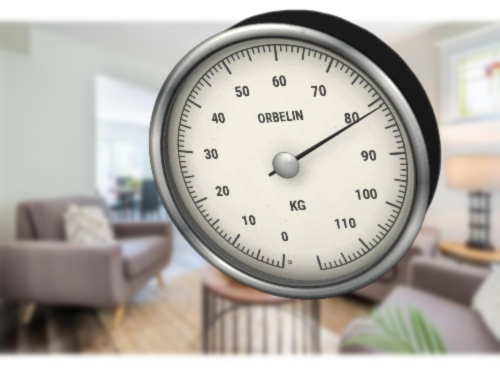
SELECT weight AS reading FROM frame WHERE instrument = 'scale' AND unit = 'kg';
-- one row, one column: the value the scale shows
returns 81 kg
